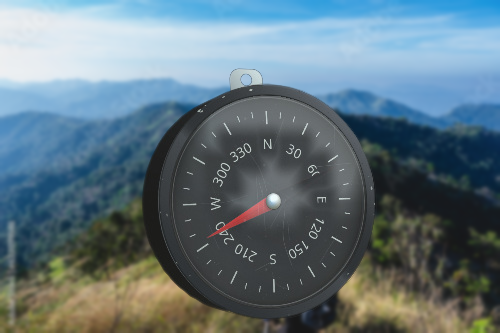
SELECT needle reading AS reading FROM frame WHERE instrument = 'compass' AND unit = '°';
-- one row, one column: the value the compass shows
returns 245 °
